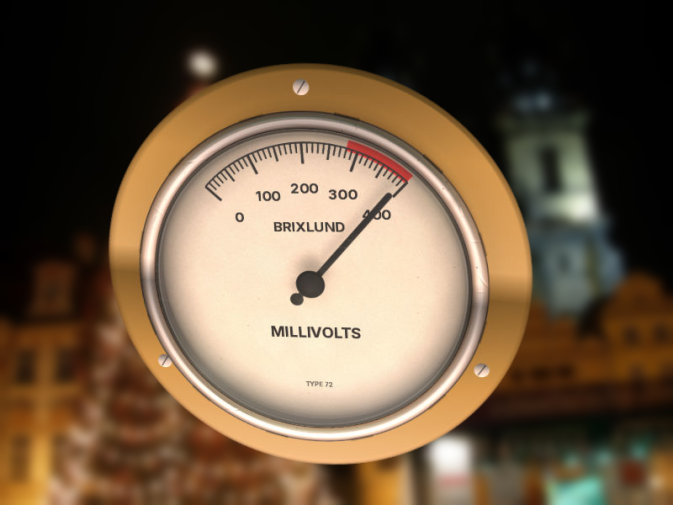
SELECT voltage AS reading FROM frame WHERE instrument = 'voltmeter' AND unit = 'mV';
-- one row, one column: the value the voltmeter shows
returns 390 mV
